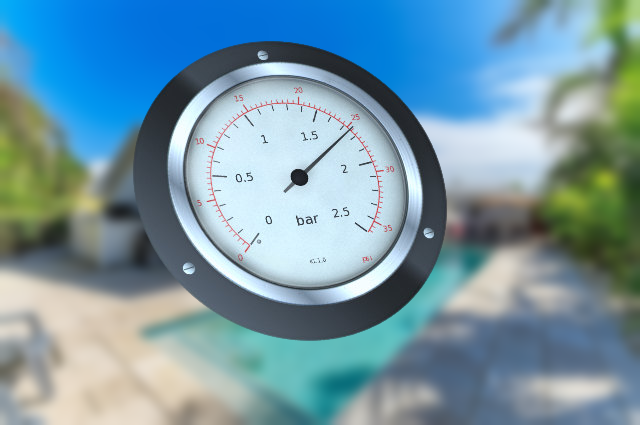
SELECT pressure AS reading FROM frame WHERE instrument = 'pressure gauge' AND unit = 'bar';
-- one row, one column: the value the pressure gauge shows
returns 1.75 bar
